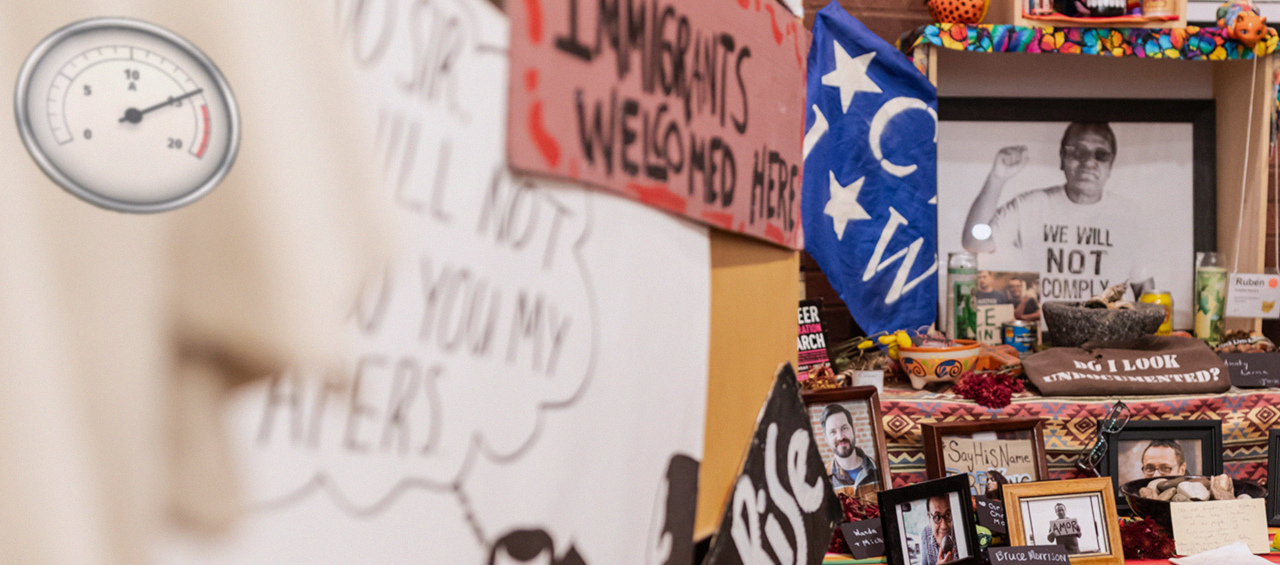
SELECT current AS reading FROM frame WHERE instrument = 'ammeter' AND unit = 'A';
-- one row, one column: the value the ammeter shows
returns 15 A
